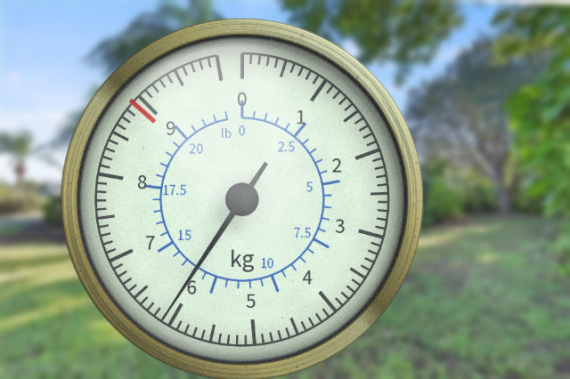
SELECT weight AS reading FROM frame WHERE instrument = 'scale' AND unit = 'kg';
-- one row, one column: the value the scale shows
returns 6.1 kg
